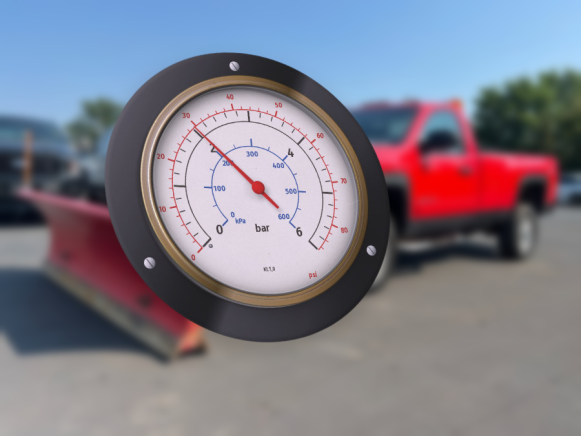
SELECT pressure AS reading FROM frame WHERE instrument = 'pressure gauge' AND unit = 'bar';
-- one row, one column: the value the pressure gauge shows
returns 2 bar
